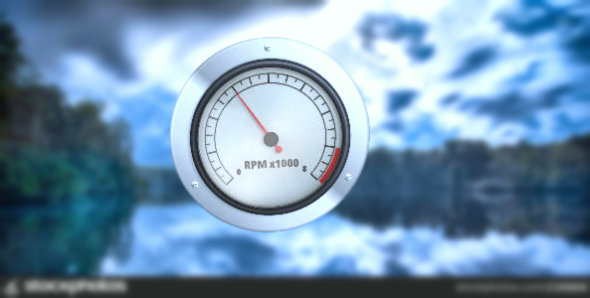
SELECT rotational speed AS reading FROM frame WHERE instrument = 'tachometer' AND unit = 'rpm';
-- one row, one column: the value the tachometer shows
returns 3000 rpm
